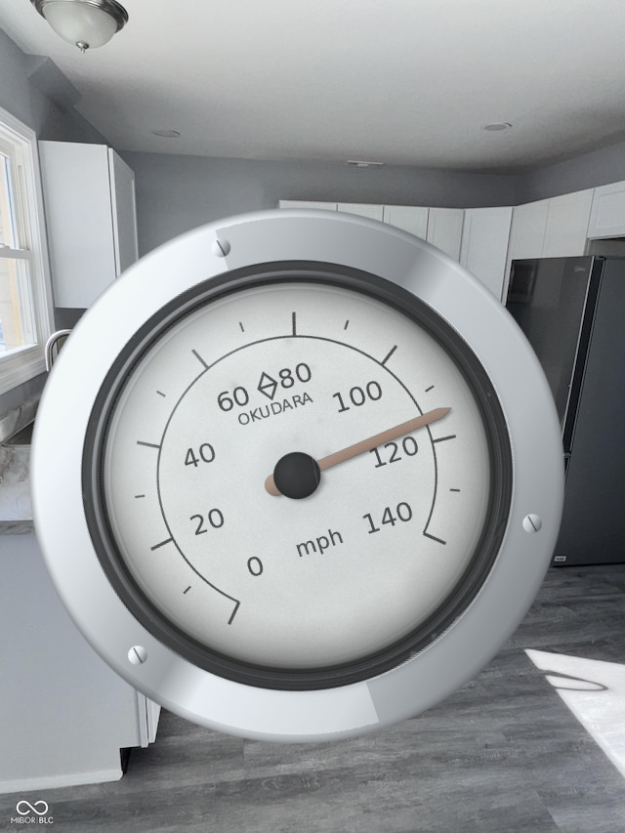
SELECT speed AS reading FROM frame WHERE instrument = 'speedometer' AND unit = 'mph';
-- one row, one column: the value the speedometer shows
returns 115 mph
